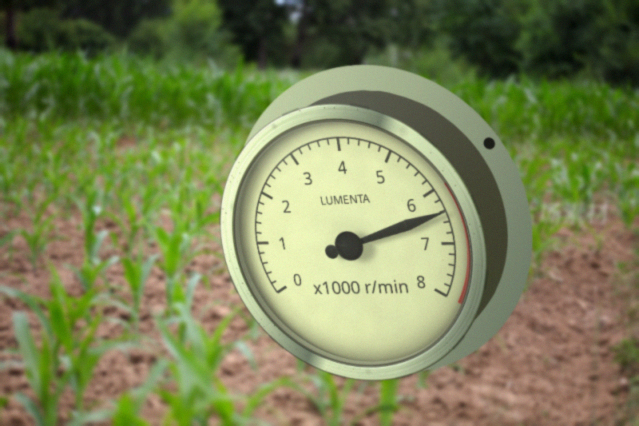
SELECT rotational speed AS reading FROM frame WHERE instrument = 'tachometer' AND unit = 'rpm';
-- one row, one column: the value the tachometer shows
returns 6400 rpm
